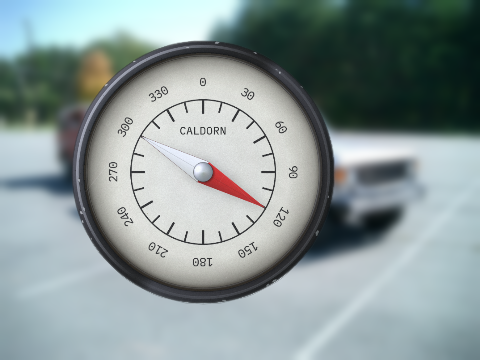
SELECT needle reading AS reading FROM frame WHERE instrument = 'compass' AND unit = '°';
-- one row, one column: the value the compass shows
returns 120 °
